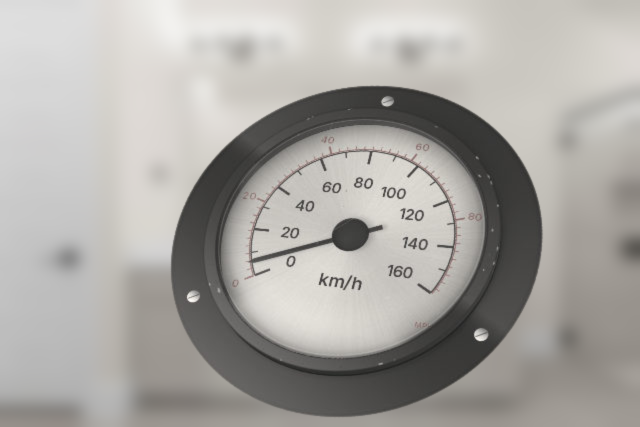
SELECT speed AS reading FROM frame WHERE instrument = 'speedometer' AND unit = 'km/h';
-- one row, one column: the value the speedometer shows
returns 5 km/h
